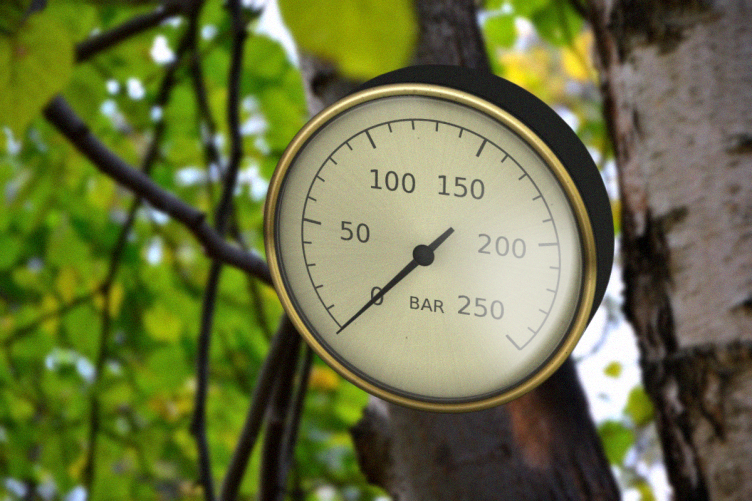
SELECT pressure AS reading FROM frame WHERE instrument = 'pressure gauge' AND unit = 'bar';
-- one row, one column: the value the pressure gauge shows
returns 0 bar
